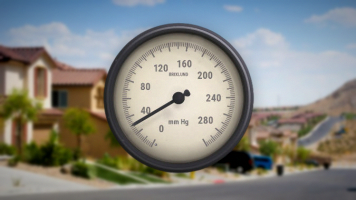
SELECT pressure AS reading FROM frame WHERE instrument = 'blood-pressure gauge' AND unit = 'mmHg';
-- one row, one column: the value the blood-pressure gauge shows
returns 30 mmHg
